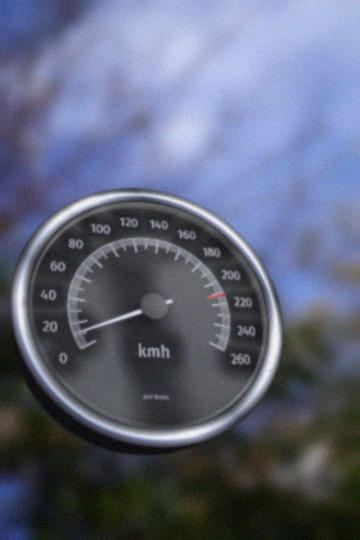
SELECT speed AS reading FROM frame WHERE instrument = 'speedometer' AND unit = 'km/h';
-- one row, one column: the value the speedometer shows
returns 10 km/h
